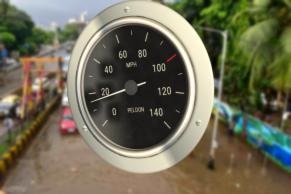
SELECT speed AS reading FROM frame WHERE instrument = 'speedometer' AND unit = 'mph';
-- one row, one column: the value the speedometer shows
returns 15 mph
